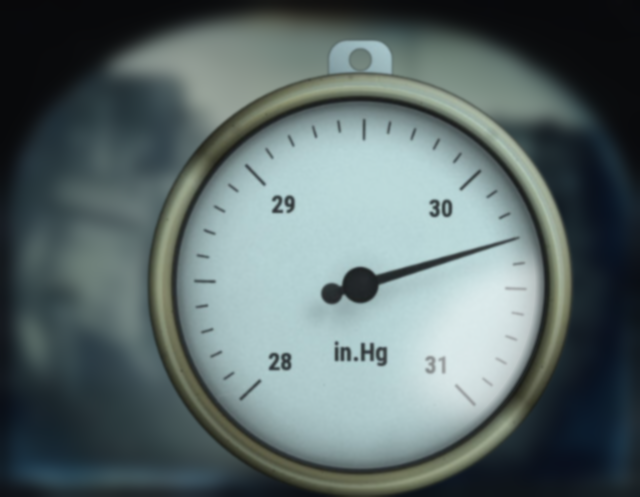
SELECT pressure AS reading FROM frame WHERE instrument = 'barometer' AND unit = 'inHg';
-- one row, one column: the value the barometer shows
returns 30.3 inHg
